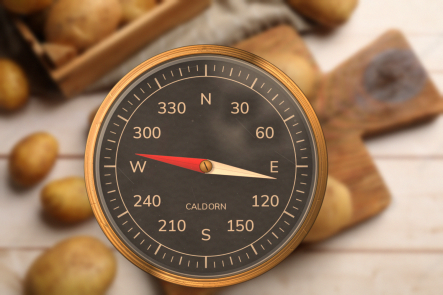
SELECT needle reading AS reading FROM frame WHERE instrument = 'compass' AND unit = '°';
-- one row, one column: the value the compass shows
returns 280 °
